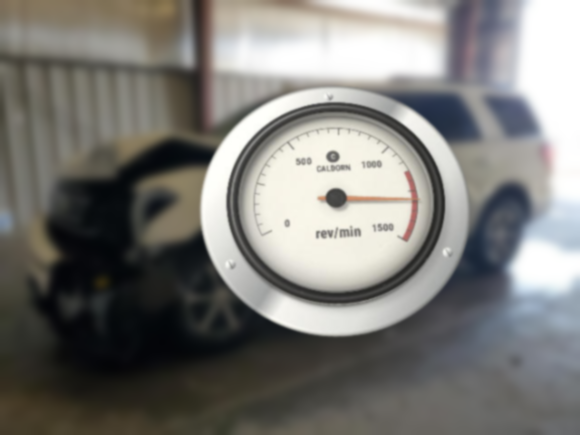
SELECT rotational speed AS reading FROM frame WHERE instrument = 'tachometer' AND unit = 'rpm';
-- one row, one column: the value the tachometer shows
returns 1300 rpm
